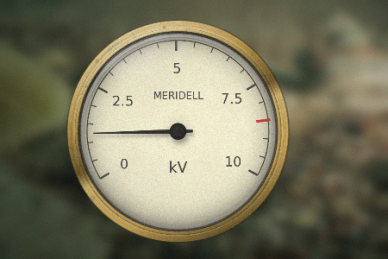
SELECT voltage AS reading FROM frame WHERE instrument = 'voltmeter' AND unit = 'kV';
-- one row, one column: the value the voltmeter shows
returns 1.25 kV
